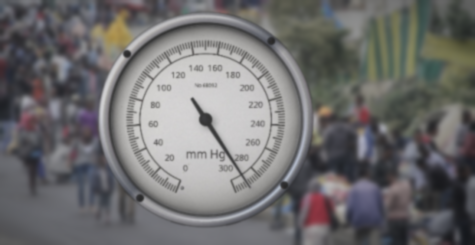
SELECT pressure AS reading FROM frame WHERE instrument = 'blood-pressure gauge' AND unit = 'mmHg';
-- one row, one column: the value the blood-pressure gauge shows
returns 290 mmHg
